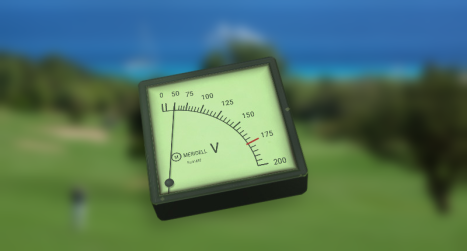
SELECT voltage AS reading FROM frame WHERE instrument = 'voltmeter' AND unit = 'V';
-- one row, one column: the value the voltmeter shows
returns 50 V
